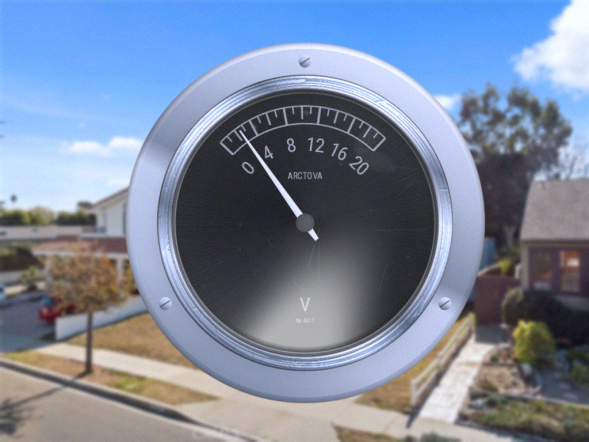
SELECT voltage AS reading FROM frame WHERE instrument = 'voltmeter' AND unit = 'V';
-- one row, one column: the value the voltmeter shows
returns 2.5 V
